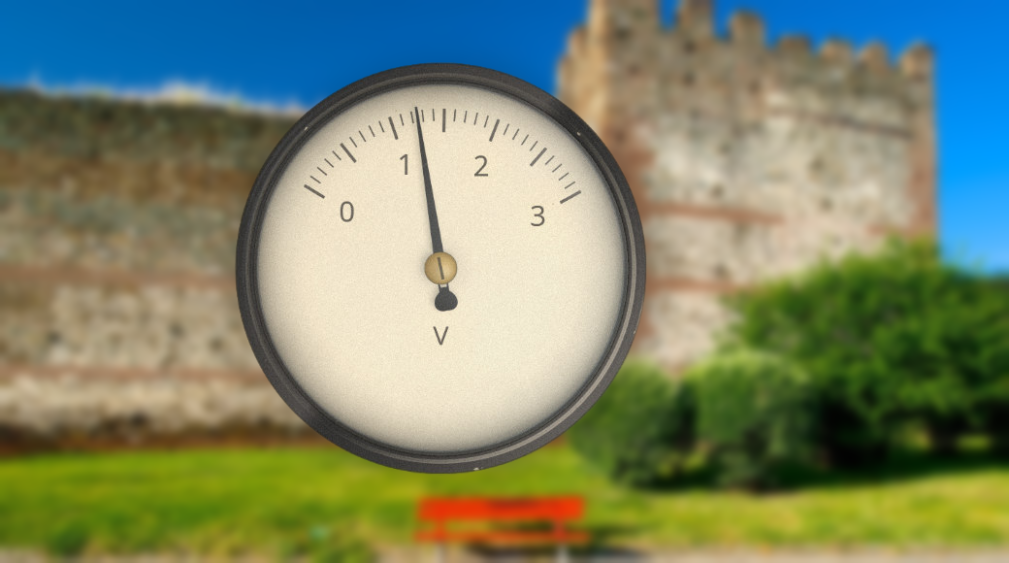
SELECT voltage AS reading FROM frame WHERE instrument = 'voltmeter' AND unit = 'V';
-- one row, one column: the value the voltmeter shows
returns 1.25 V
